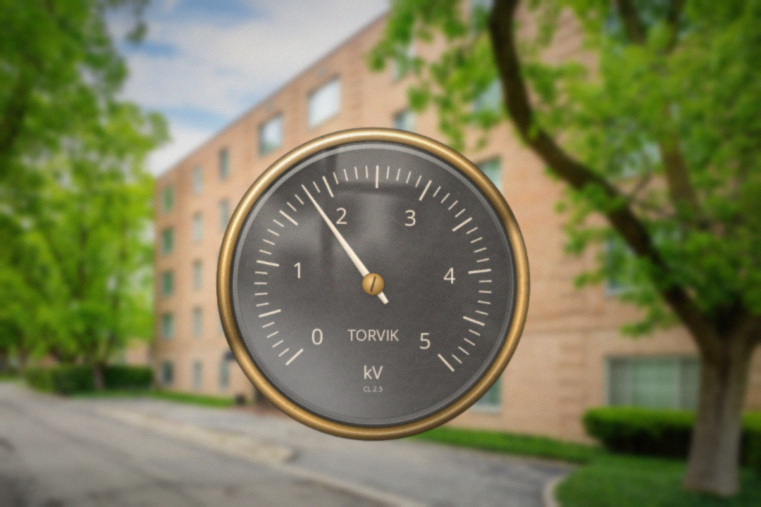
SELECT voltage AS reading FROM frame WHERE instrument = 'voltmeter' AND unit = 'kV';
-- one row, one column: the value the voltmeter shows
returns 1.8 kV
